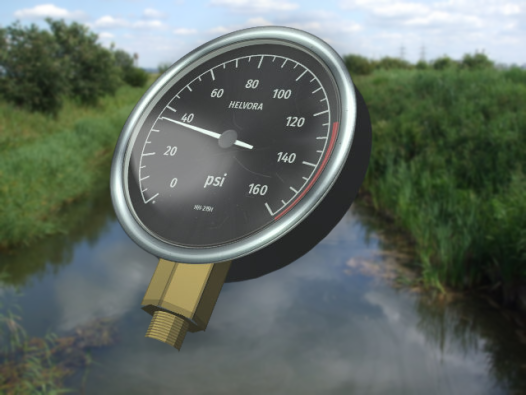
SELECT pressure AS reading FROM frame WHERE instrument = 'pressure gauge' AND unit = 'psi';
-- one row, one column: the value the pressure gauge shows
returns 35 psi
